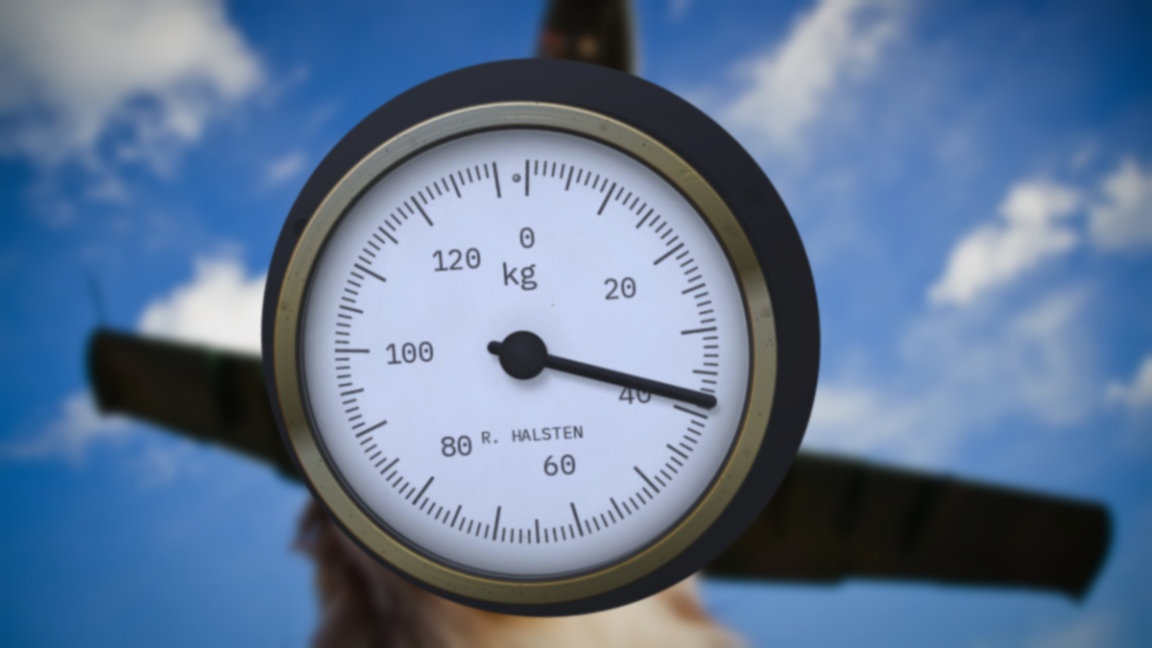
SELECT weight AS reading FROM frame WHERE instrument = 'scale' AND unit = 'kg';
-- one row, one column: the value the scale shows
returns 38 kg
